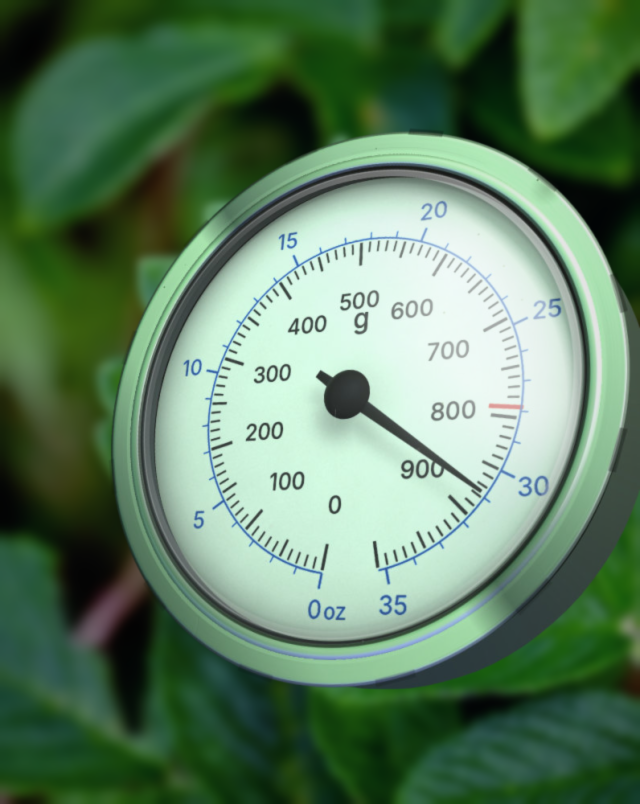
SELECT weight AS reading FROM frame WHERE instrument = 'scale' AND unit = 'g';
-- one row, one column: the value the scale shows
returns 875 g
